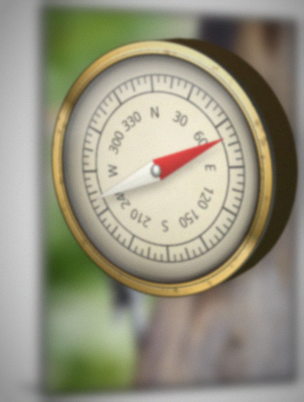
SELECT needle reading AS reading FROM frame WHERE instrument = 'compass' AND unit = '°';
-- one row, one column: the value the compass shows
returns 70 °
